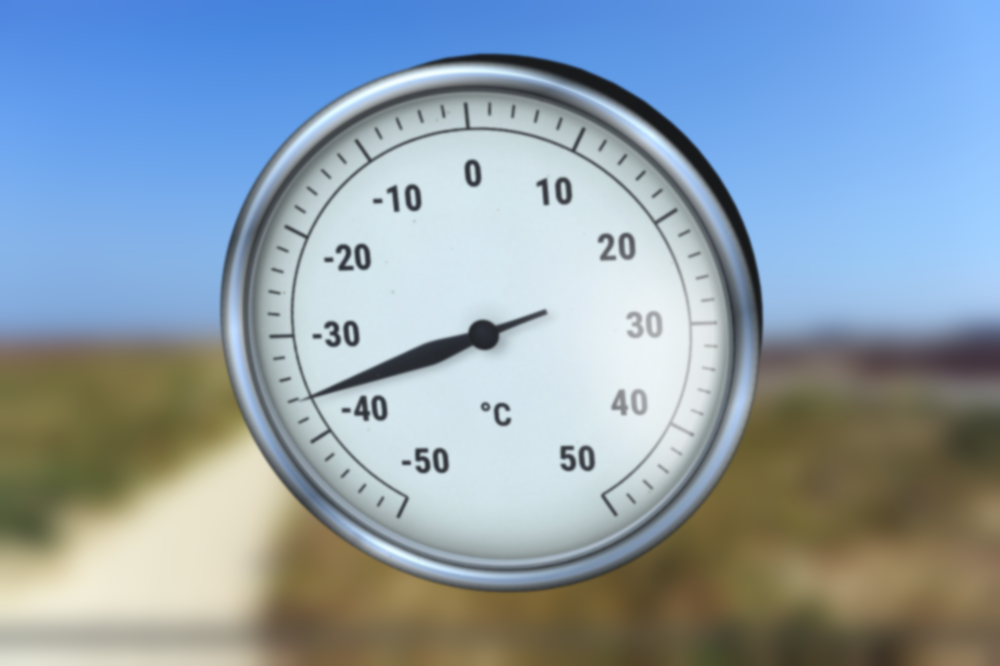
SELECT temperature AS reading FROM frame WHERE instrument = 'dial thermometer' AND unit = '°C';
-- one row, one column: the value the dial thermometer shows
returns -36 °C
